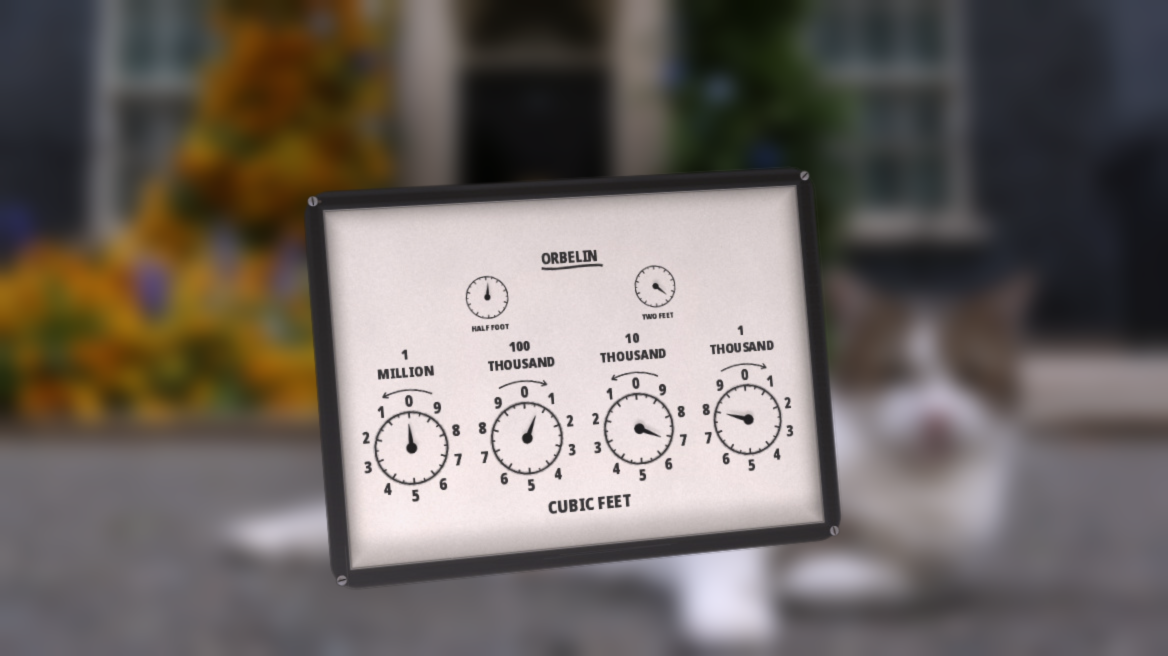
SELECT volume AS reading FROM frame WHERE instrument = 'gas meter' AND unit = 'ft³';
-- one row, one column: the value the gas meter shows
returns 6800 ft³
